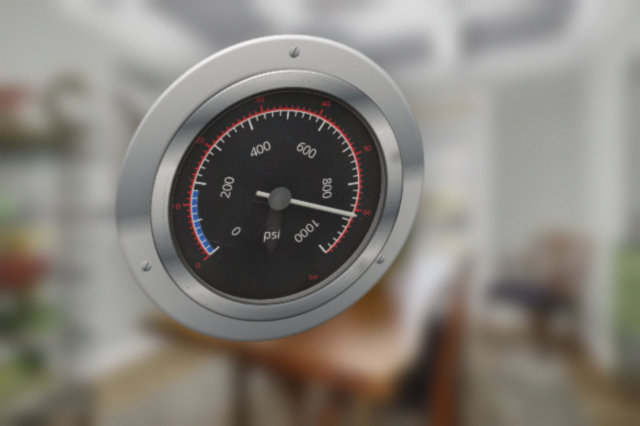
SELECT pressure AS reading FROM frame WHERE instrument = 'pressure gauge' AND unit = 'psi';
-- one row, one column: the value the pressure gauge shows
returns 880 psi
